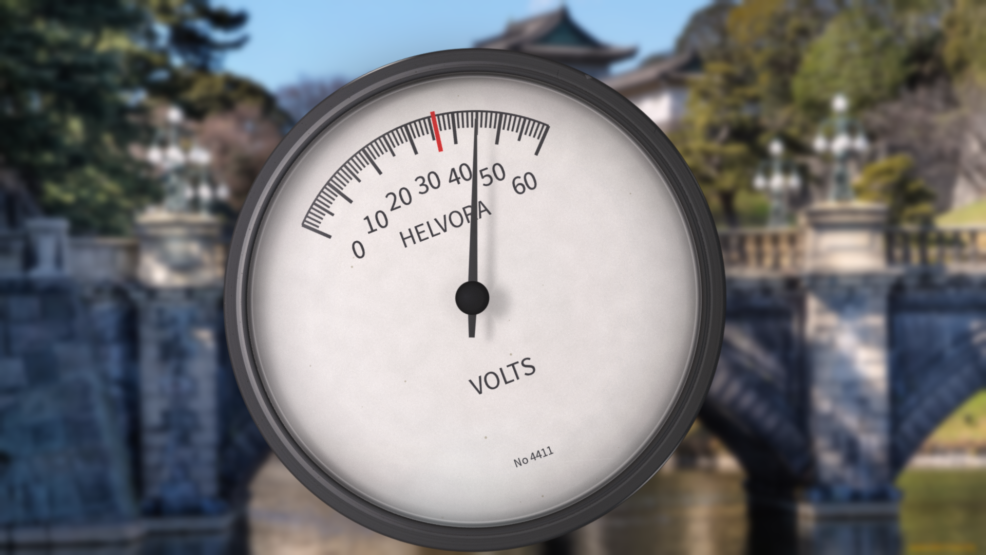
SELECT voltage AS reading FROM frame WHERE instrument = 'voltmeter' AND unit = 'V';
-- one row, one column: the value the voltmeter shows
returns 45 V
